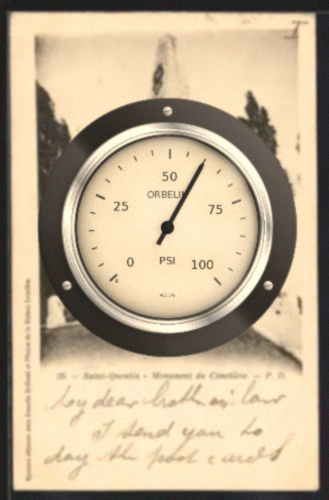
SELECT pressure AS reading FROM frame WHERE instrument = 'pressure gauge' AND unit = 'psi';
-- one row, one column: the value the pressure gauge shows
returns 60 psi
